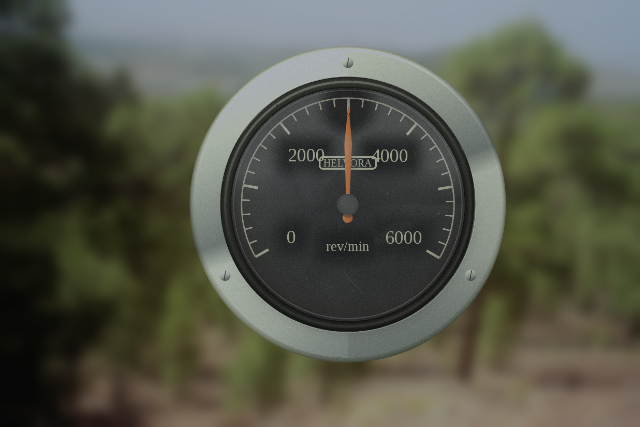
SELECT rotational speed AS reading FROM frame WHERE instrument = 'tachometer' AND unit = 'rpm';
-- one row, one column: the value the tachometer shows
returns 3000 rpm
